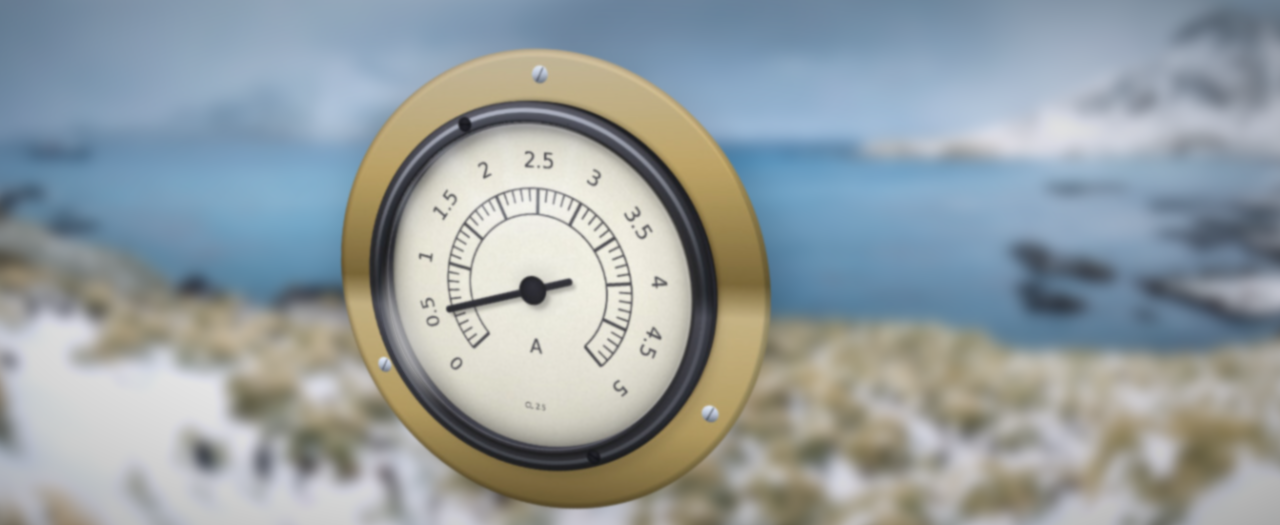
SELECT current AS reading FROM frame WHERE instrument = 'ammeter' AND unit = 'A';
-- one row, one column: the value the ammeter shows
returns 0.5 A
